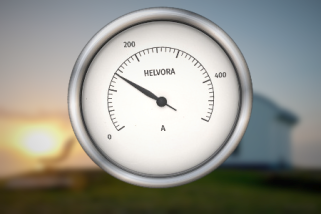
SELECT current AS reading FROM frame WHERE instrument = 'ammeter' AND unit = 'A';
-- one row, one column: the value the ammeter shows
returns 140 A
